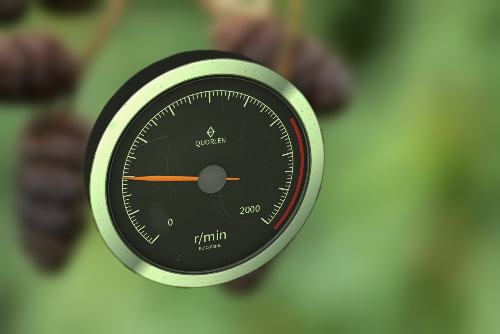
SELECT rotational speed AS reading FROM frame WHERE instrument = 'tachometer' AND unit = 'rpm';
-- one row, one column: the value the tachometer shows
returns 400 rpm
